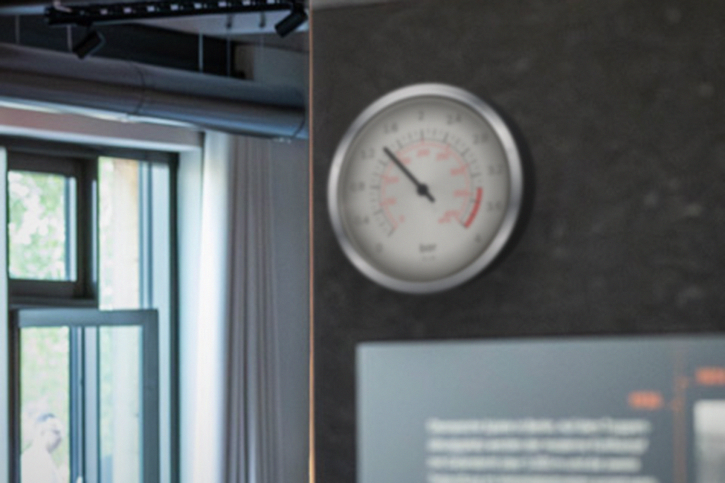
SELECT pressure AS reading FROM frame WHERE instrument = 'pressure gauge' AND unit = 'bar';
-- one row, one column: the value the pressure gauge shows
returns 1.4 bar
